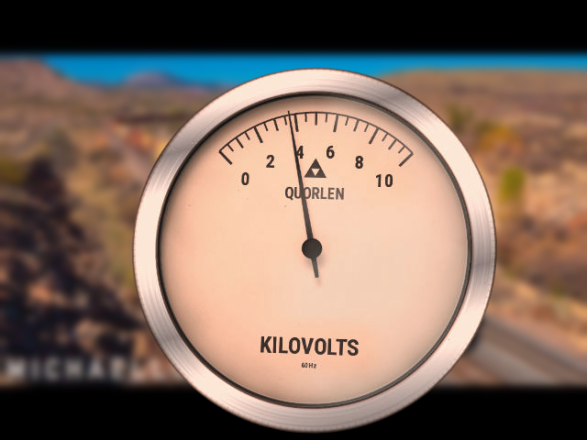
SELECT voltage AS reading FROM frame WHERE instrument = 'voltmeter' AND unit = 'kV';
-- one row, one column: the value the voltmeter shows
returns 3.75 kV
